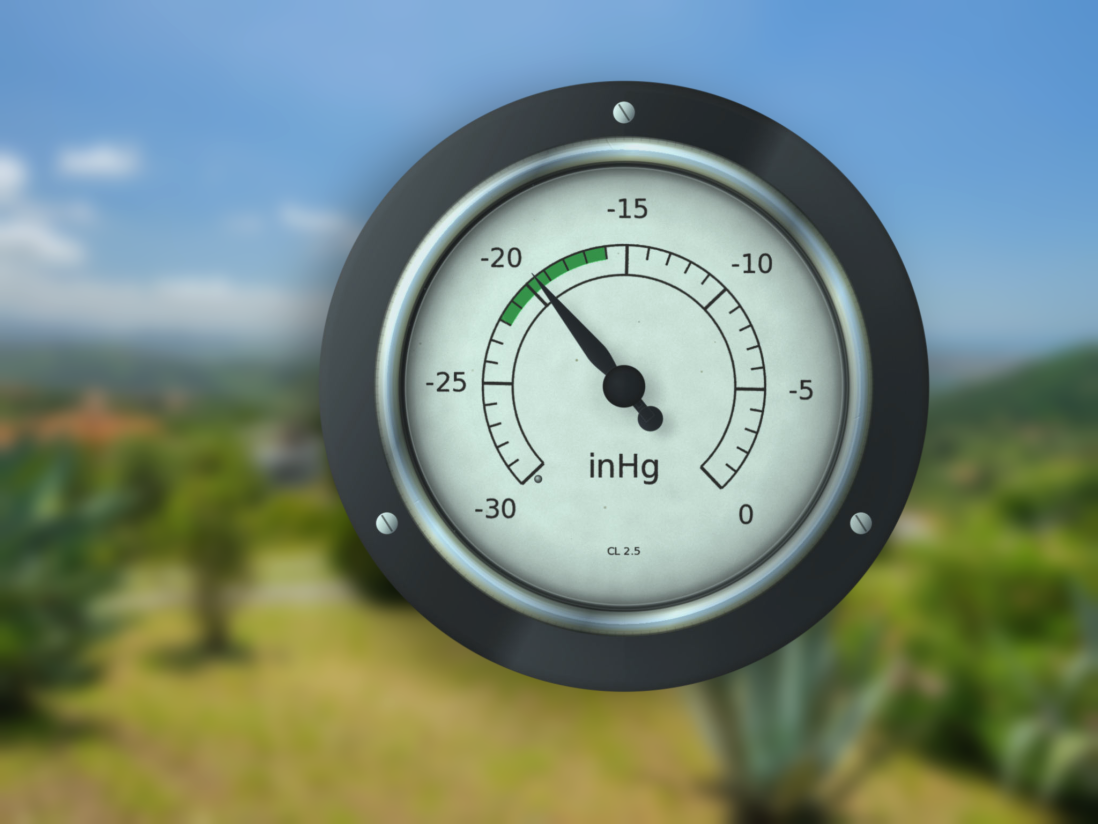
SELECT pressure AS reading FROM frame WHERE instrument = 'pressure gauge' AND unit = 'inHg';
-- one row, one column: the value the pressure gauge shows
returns -19.5 inHg
